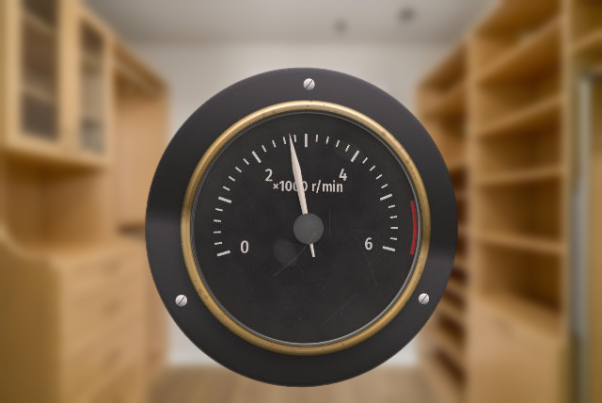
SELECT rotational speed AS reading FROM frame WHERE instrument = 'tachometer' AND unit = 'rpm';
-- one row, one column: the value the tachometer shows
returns 2700 rpm
